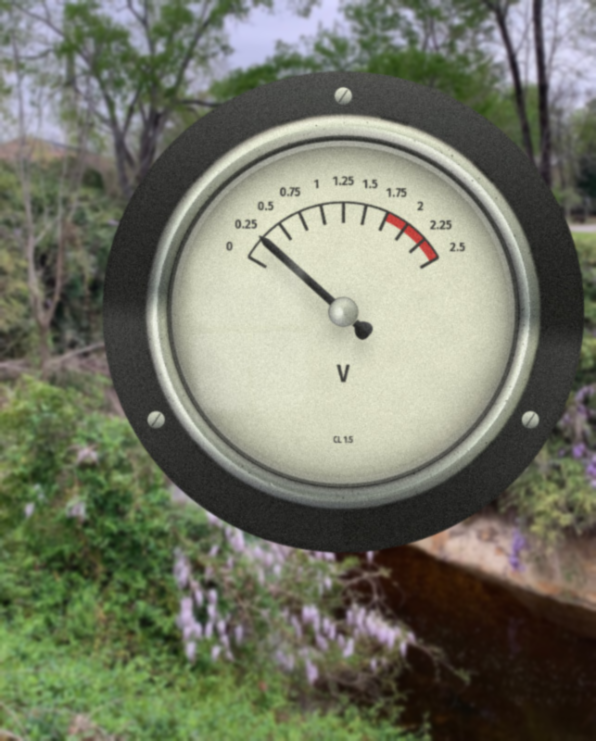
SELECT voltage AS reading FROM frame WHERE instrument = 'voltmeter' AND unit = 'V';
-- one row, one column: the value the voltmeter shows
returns 0.25 V
